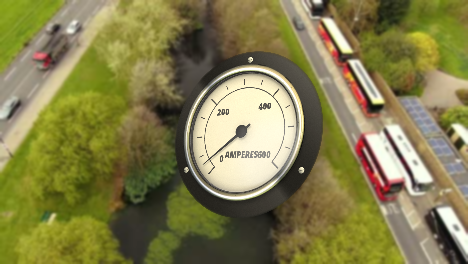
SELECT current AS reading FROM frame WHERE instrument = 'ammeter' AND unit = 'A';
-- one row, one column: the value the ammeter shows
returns 25 A
